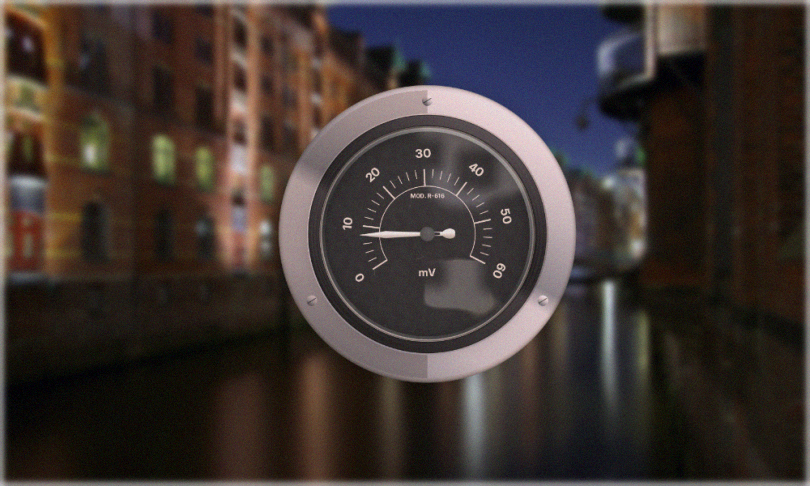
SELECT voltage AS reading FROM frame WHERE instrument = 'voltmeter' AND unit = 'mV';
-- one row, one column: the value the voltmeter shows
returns 8 mV
